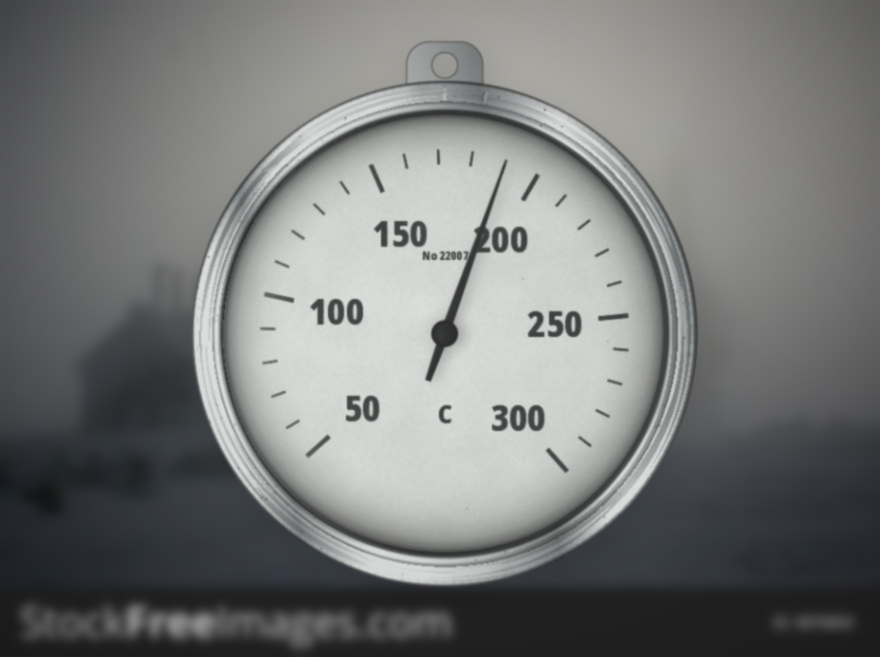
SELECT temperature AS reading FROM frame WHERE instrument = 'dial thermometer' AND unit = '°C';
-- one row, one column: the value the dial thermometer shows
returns 190 °C
